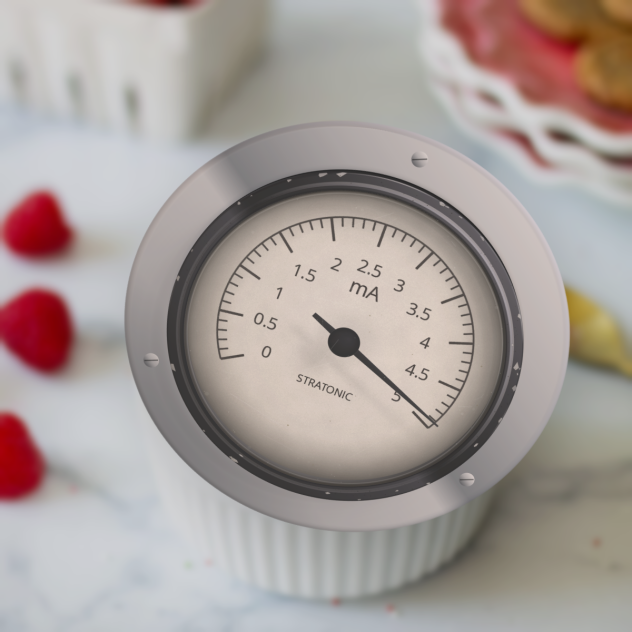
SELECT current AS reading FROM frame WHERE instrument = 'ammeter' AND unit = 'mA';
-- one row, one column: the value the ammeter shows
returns 4.9 mA
